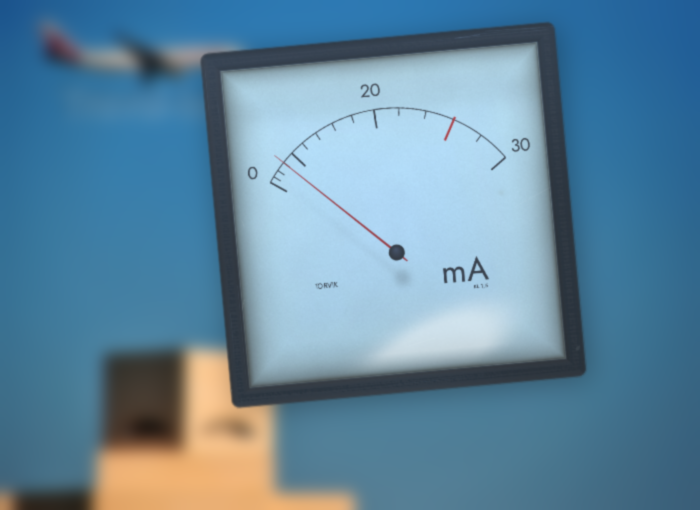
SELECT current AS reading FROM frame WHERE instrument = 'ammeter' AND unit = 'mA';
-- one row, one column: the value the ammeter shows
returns 8 mA
